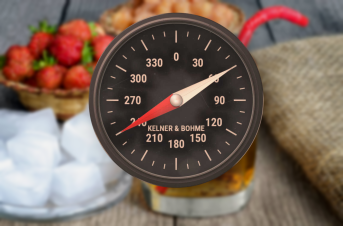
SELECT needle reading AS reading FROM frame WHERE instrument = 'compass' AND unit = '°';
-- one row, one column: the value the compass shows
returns 240 °
